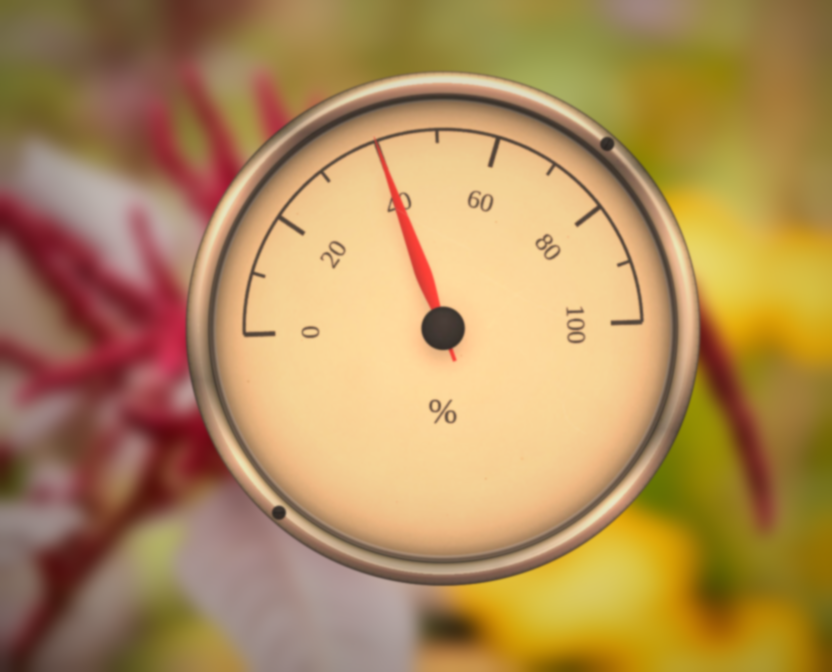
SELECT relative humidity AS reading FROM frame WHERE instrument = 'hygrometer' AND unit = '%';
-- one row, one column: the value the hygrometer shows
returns 40 %
